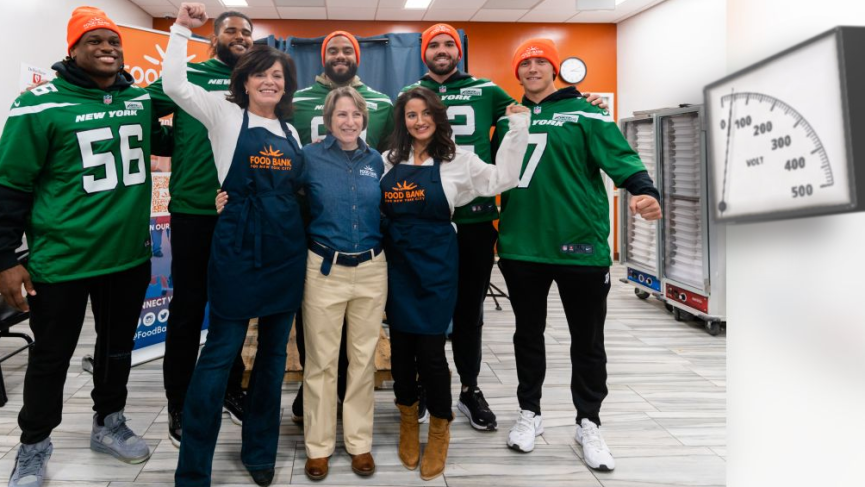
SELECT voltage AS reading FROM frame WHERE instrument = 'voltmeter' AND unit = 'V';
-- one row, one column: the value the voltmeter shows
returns 50 V
